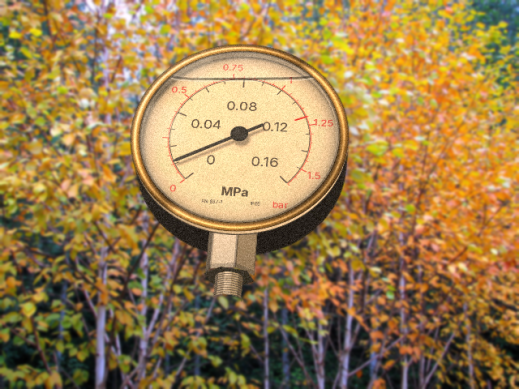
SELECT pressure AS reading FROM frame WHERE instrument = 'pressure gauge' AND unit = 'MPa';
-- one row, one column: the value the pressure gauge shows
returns 0.01 MPa
